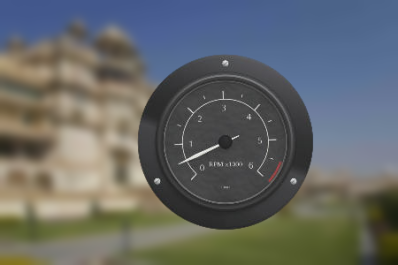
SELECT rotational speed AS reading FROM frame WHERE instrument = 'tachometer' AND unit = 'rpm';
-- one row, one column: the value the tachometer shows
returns 500 rpm
